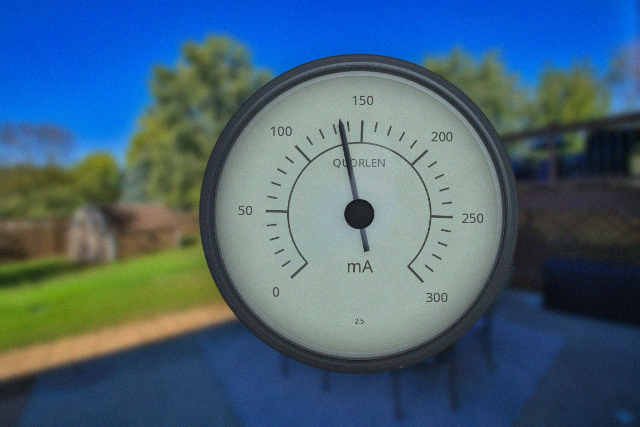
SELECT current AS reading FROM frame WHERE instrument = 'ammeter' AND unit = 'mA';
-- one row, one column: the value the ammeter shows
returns 135 mA
